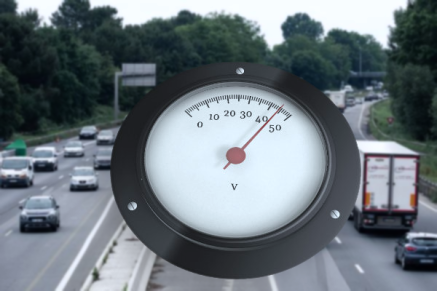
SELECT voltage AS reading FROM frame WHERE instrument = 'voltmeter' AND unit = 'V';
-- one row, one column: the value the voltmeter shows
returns 45 V
